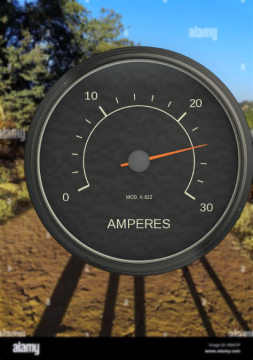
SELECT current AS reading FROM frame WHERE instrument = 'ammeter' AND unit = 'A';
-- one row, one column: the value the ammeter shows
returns 24 A
